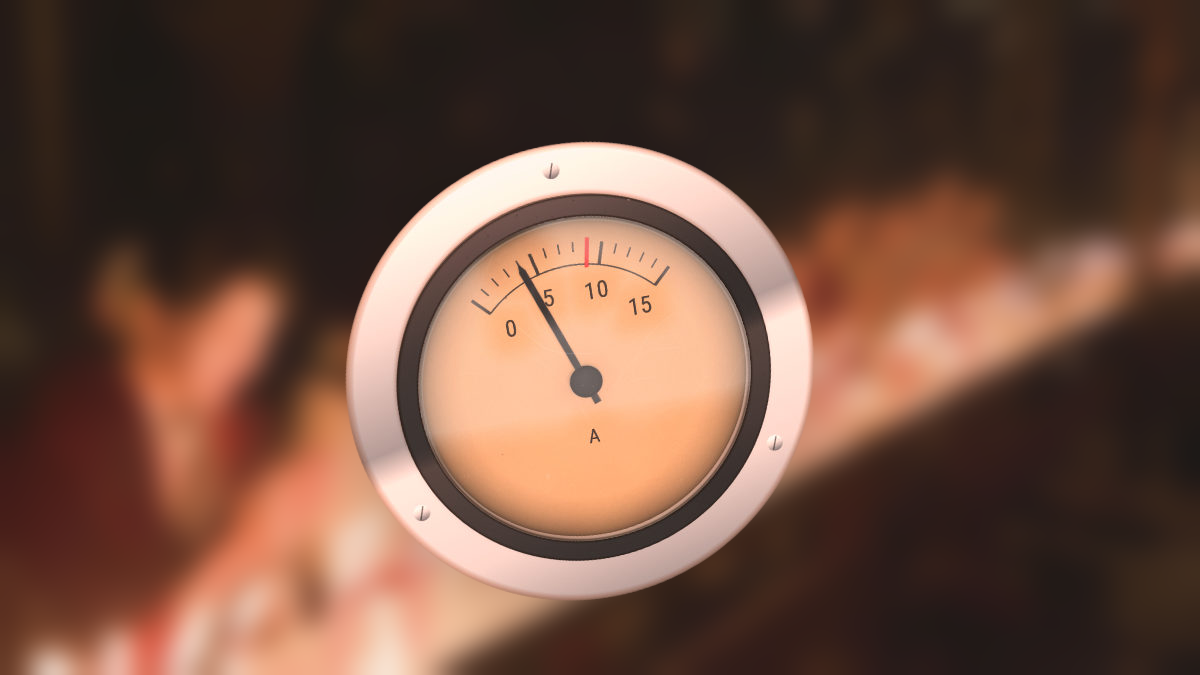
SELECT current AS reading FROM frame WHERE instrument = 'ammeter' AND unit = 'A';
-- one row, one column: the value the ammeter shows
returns 4 A
